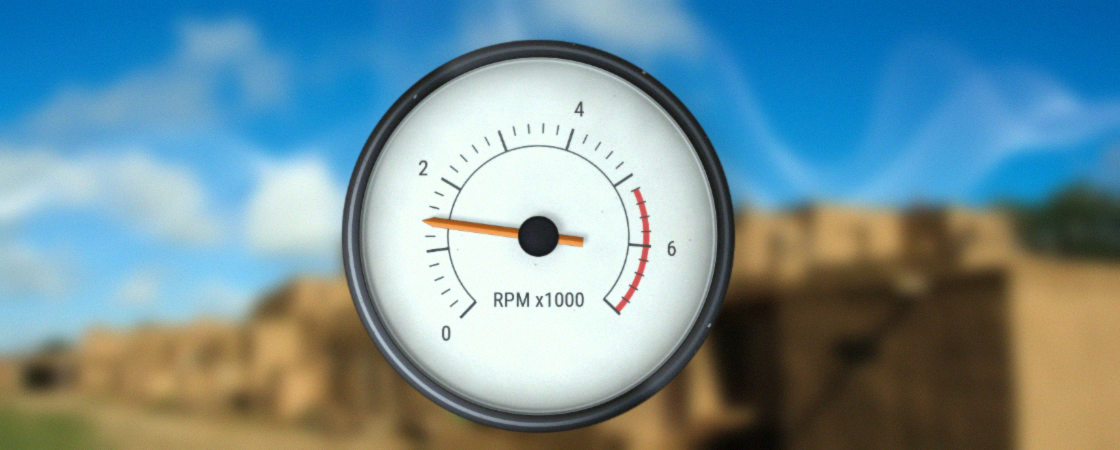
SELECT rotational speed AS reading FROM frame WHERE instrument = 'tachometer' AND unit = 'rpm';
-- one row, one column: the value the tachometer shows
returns 1400 rpm
